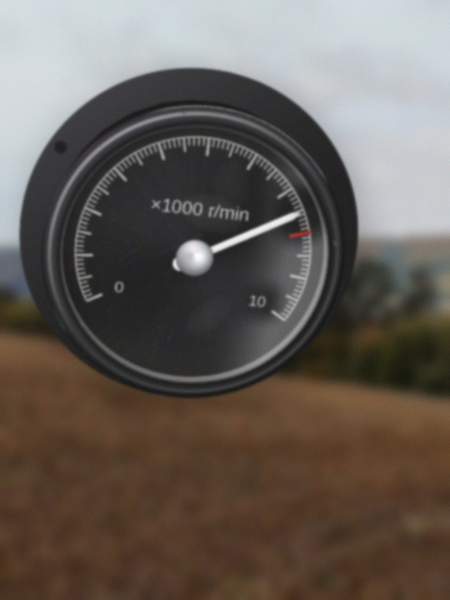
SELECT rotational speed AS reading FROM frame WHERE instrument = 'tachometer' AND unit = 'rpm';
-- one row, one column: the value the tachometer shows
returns 7500 rpm
